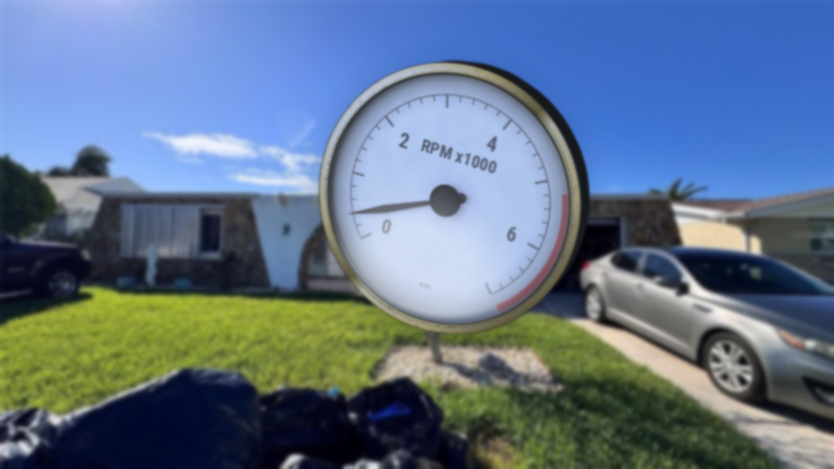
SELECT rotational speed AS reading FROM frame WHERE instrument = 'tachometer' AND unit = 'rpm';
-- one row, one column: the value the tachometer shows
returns 400 rpm
